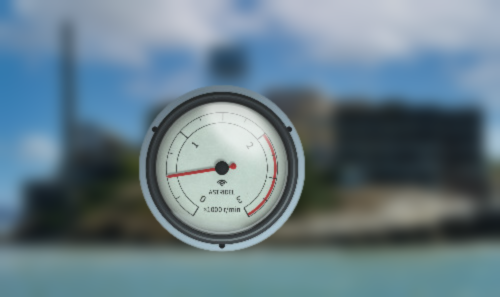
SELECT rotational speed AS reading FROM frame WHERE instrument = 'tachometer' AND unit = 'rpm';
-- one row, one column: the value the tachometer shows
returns 500 rpm
